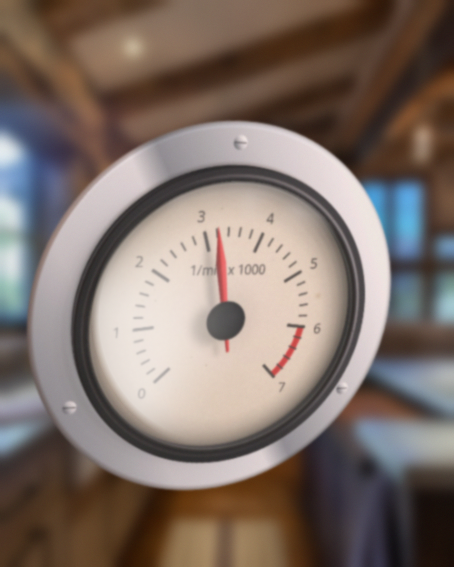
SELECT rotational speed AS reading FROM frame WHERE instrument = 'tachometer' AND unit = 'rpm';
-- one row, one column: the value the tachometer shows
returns 3200 rpm
